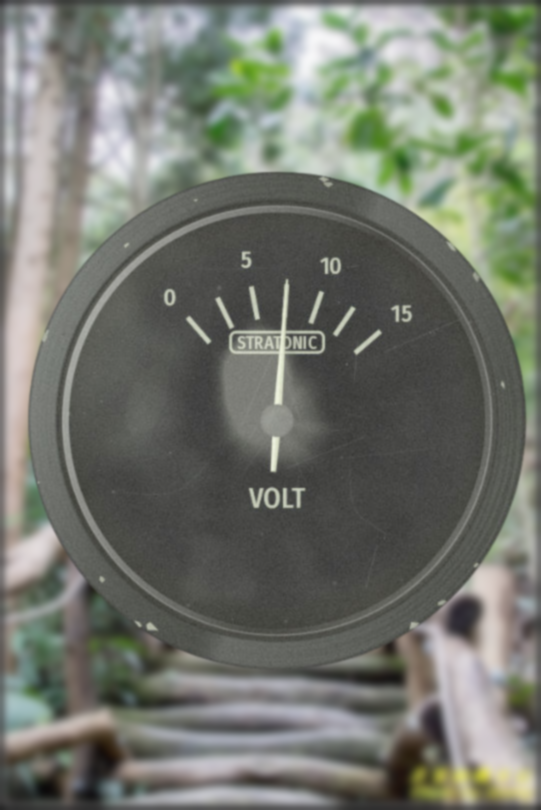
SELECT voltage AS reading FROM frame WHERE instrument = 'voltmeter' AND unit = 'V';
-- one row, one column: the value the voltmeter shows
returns 7.5 V
